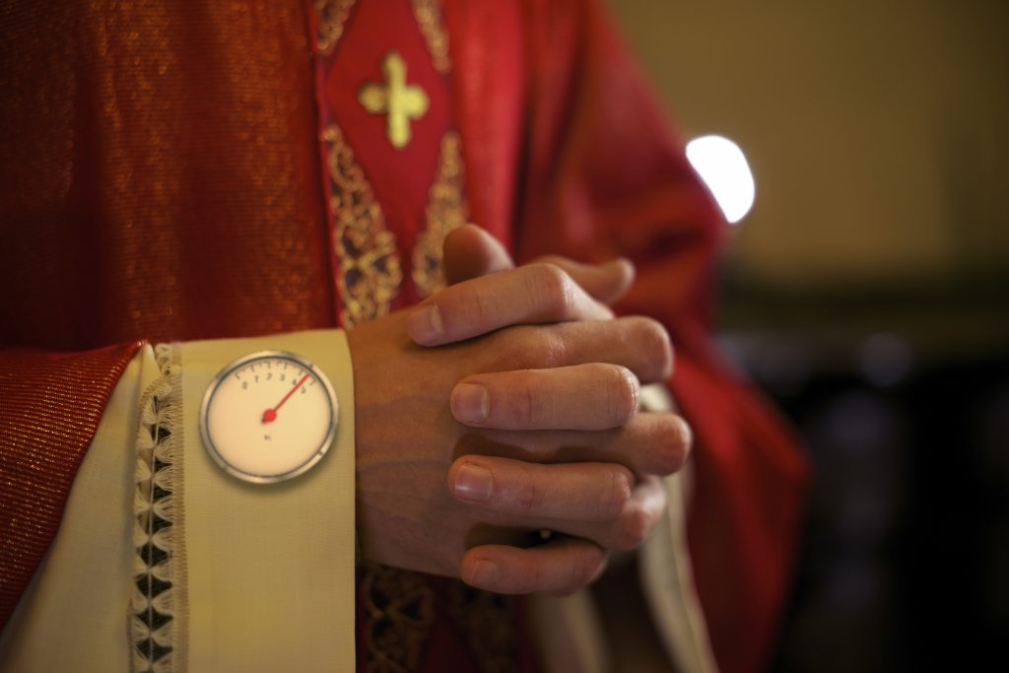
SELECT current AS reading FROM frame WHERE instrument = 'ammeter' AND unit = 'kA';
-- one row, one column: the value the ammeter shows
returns 4.5 kA
